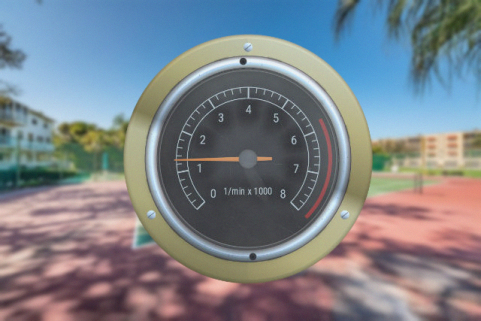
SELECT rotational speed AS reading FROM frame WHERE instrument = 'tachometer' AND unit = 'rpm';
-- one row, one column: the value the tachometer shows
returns 1300 rpm
